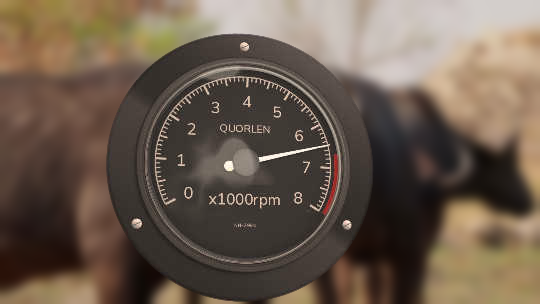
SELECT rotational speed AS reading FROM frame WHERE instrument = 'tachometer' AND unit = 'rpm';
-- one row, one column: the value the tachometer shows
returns 6500 rpm
